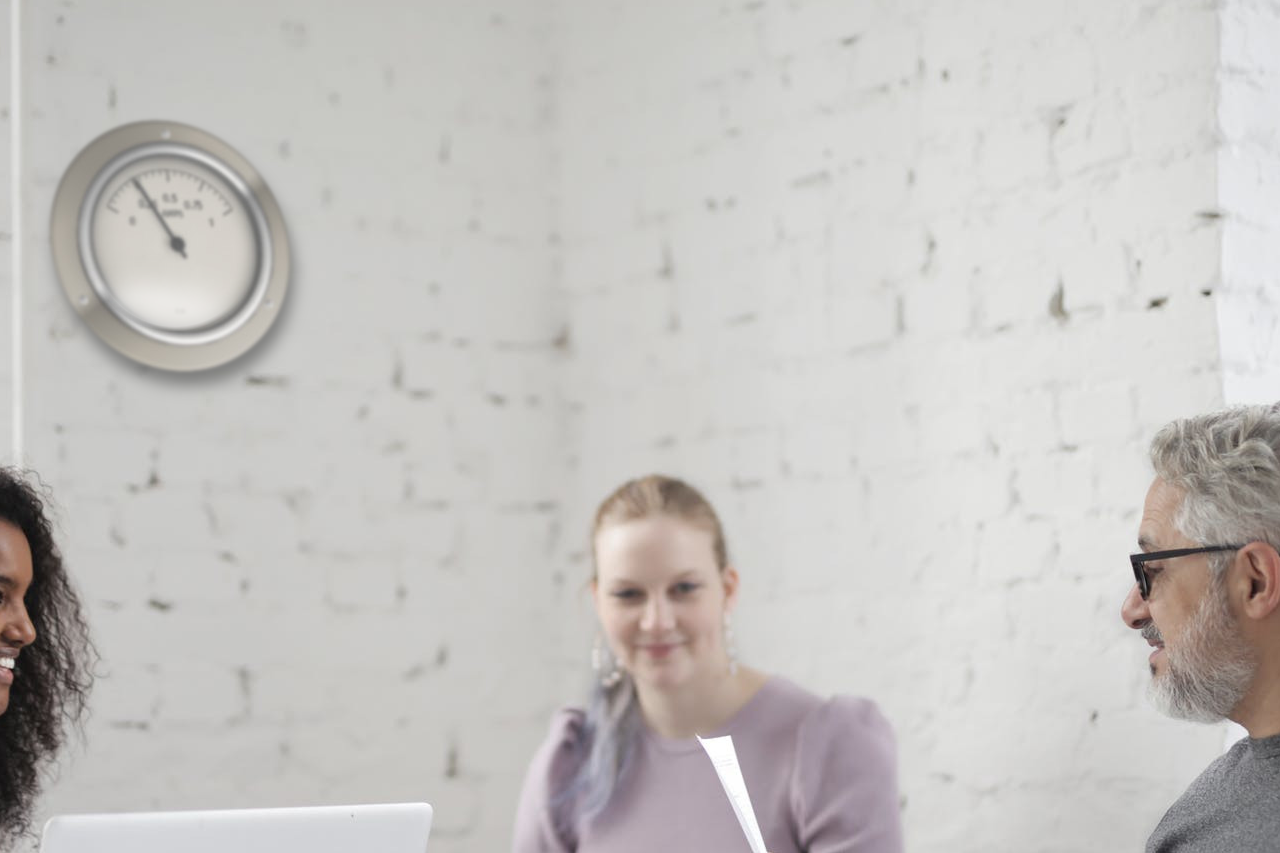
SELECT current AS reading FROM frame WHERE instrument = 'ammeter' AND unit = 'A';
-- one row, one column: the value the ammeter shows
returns 0.25 A
